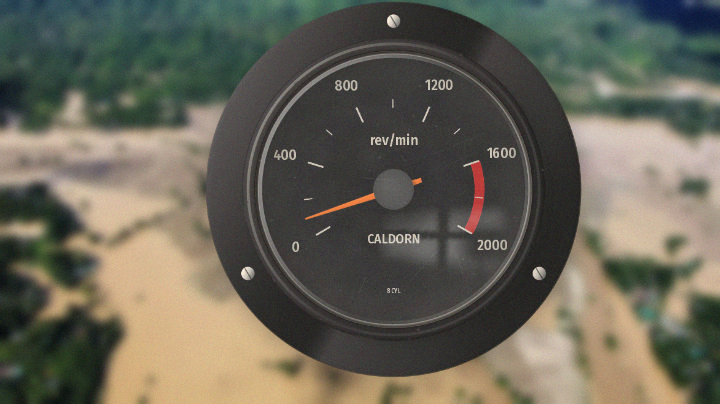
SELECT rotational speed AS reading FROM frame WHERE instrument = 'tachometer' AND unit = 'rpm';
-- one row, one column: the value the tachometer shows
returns 100 rpm
